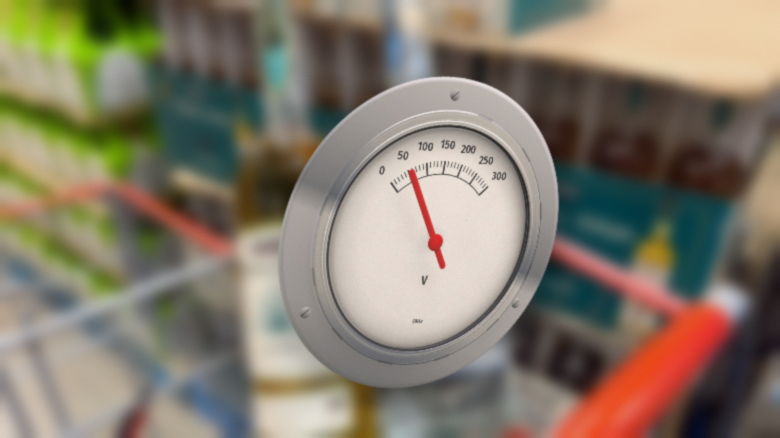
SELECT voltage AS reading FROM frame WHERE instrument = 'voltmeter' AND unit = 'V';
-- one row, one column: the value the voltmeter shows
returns 50 V
